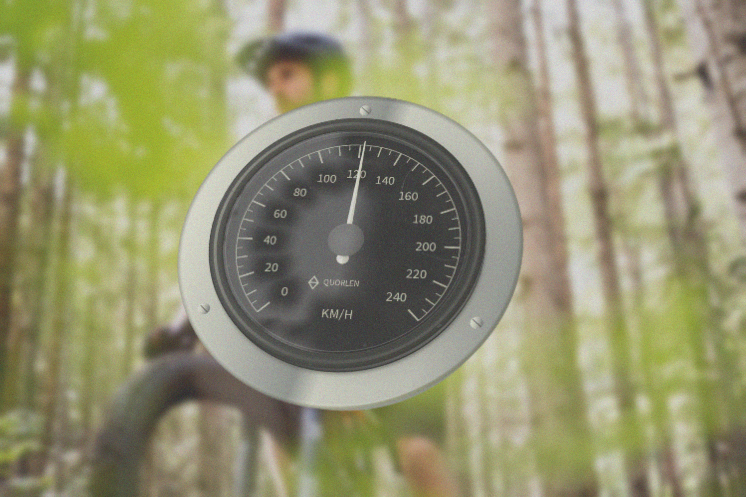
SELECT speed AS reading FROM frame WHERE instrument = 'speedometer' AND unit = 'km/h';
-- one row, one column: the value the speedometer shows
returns 122.5 km/h
